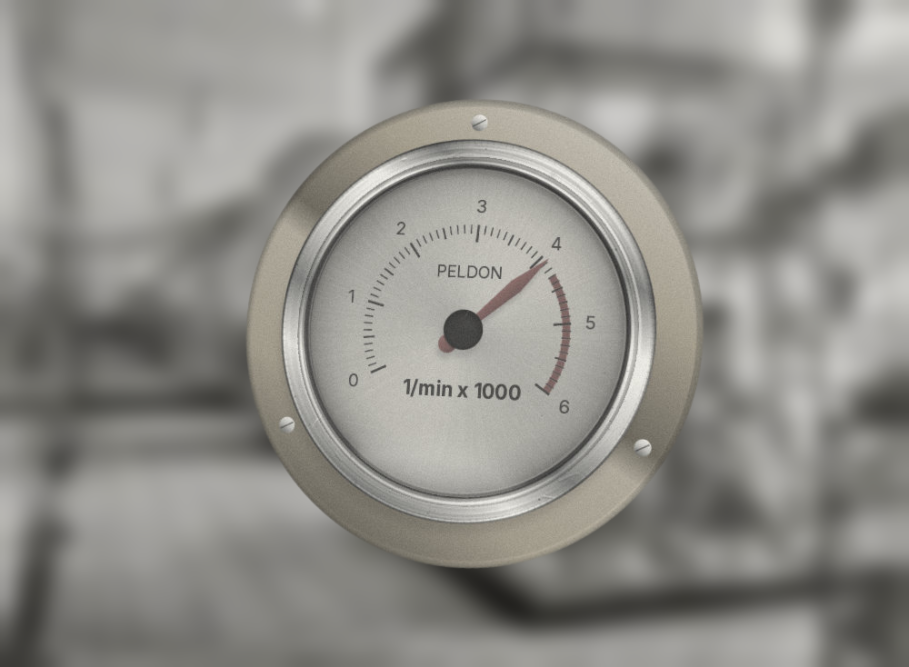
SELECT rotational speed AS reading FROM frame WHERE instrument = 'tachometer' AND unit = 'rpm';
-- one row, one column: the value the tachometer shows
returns 4100 rpm
